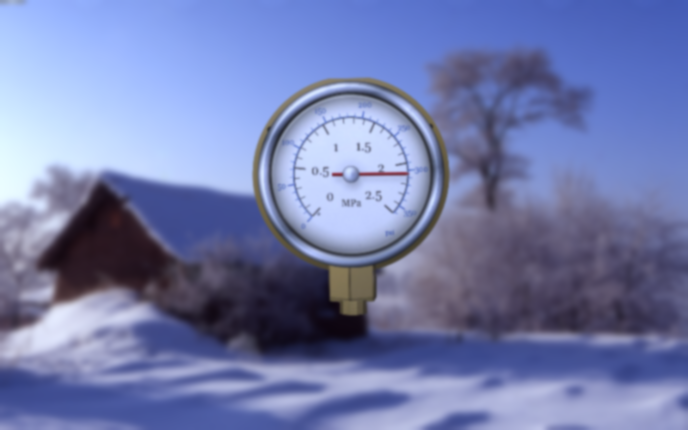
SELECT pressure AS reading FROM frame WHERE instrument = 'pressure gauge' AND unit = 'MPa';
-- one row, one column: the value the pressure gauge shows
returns 2.1 MPa
